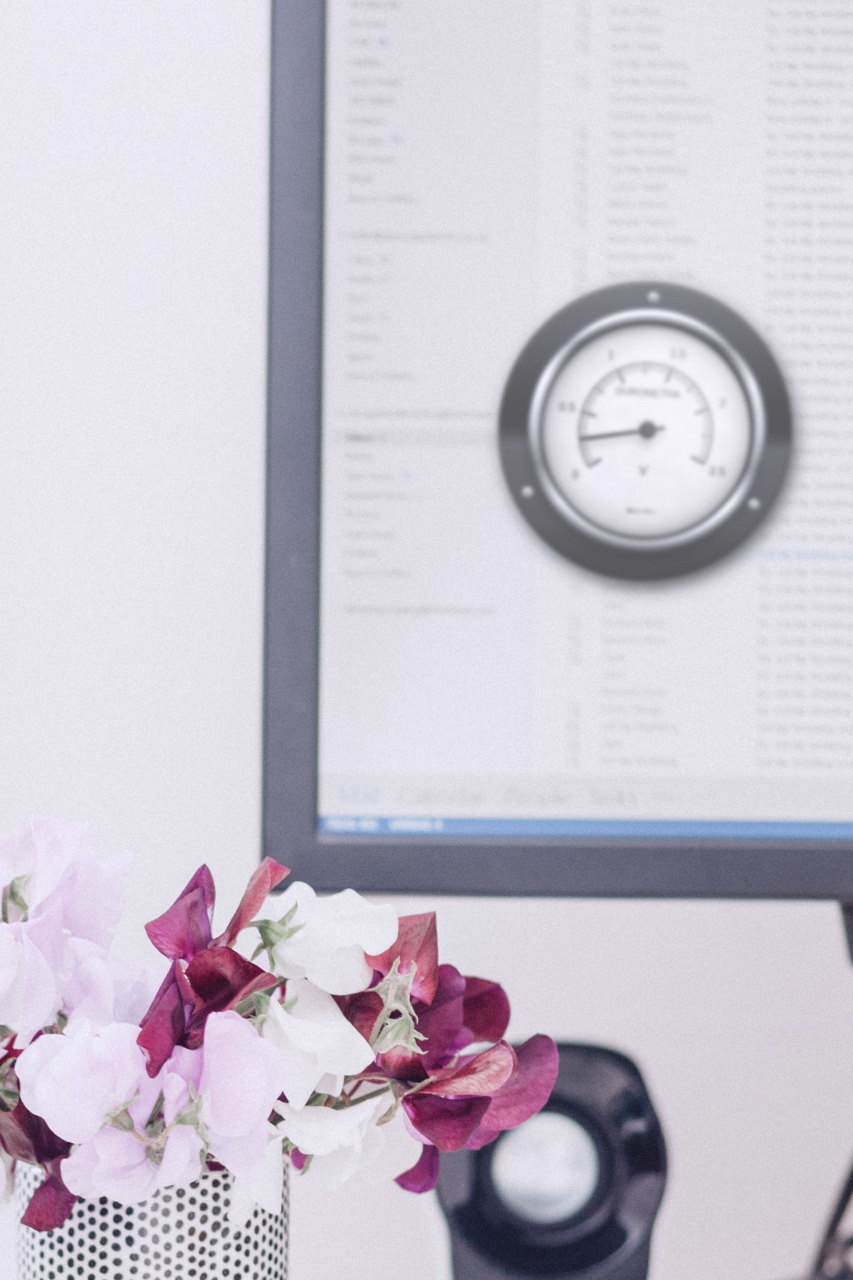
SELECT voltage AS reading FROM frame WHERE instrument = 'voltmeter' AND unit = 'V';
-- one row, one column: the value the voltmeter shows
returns 0.25 V
